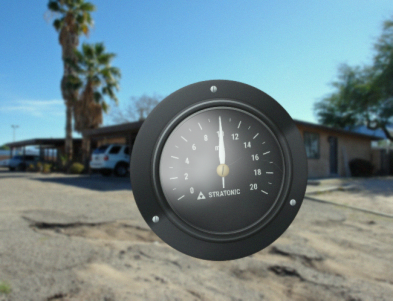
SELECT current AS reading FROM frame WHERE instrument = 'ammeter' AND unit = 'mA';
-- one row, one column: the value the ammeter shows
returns 10 mA
